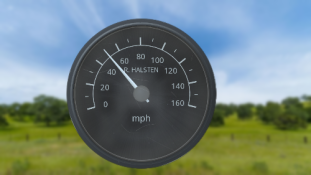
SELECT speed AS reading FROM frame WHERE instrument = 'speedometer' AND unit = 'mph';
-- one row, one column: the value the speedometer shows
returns 50 mph
